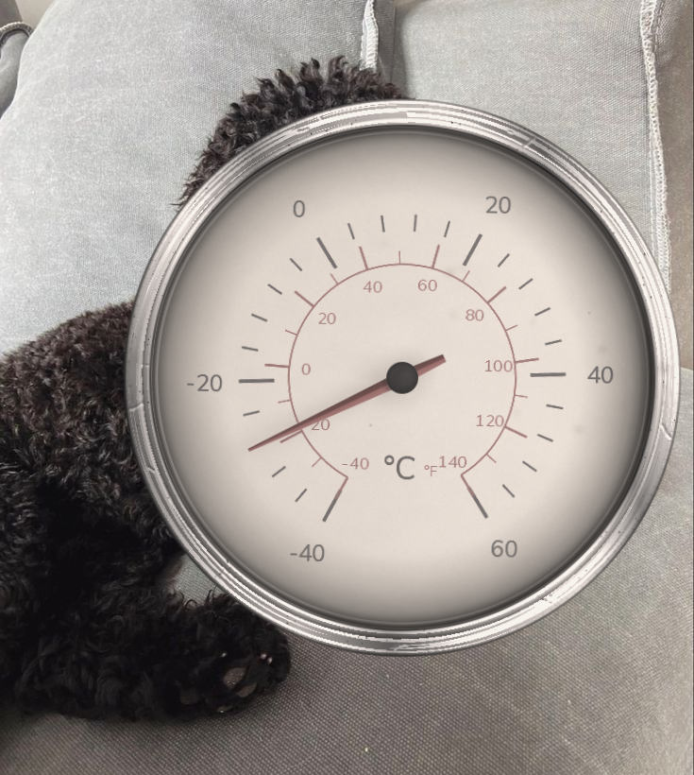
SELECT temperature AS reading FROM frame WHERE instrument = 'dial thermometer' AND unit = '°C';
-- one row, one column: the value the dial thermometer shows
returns -28 °C
